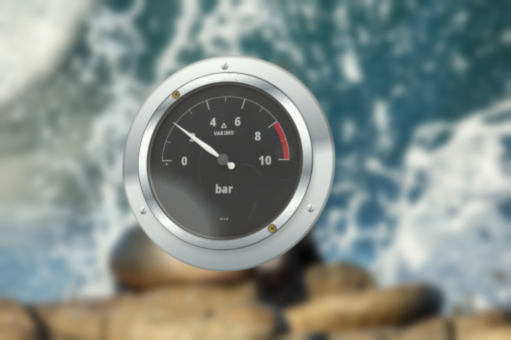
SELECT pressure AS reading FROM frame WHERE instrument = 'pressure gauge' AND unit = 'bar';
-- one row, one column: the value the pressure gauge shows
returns 2 bar
